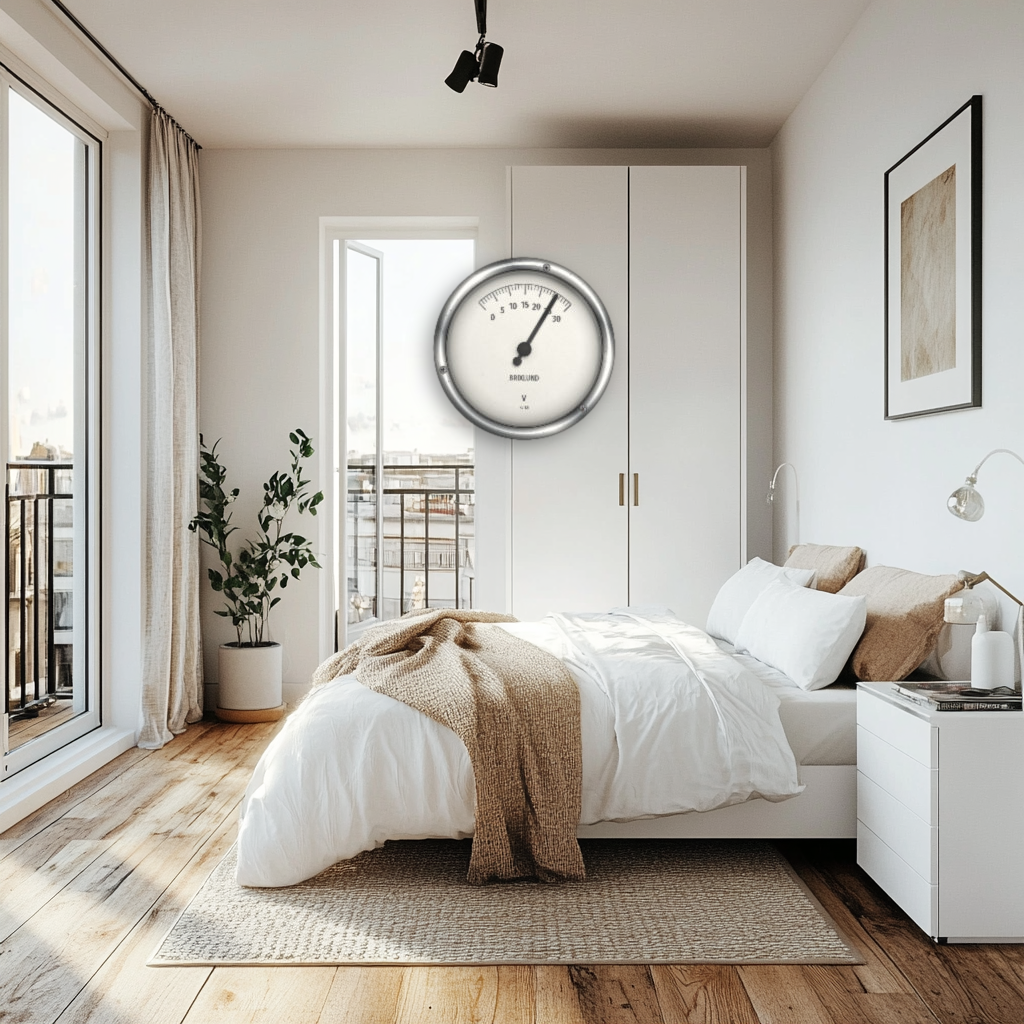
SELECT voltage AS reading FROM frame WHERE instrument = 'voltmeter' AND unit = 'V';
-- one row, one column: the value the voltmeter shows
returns 25 V
